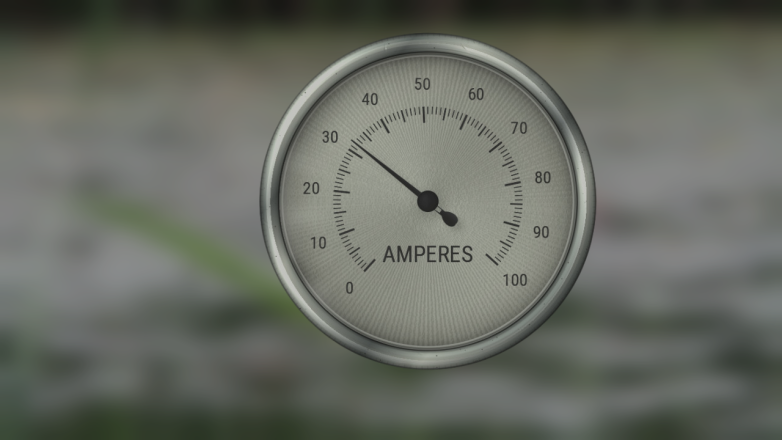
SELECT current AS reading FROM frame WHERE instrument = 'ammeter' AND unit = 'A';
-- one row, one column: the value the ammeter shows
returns 32 A
